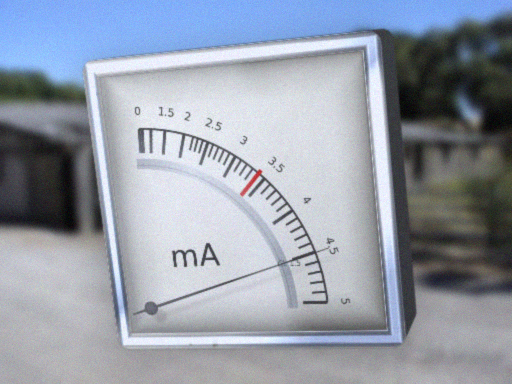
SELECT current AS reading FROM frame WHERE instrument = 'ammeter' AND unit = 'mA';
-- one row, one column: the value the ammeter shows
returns 4.5 mA
